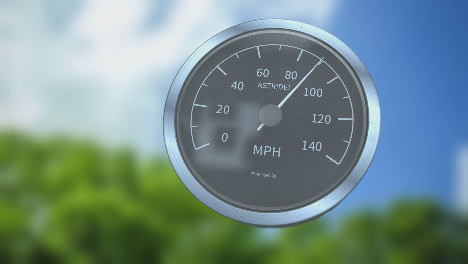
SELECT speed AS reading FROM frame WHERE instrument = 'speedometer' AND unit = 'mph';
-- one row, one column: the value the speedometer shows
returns 90 mph
